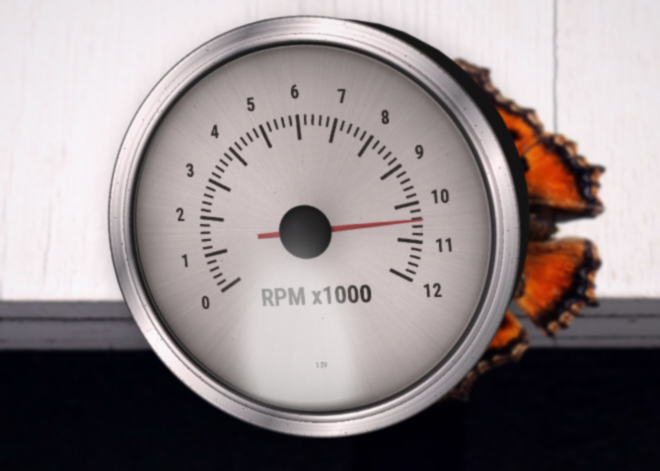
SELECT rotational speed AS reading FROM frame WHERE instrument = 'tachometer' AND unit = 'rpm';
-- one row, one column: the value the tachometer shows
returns 10400 rpm
